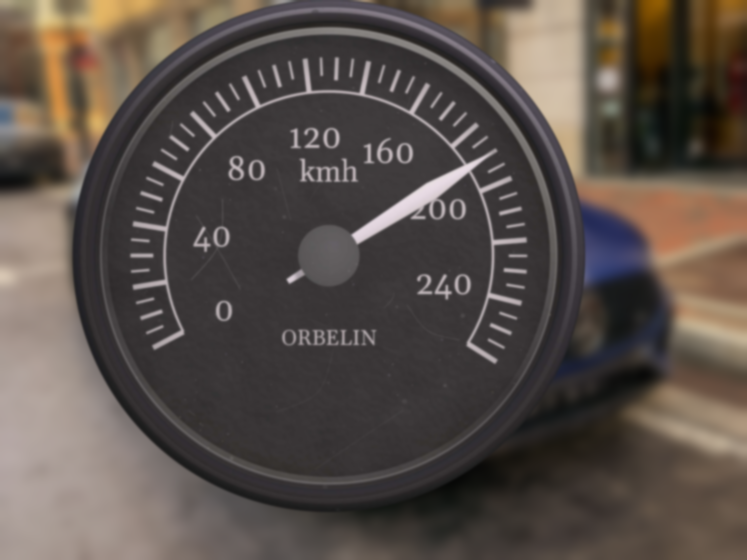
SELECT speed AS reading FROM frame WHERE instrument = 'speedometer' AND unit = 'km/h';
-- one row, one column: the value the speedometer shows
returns 190 km/h
